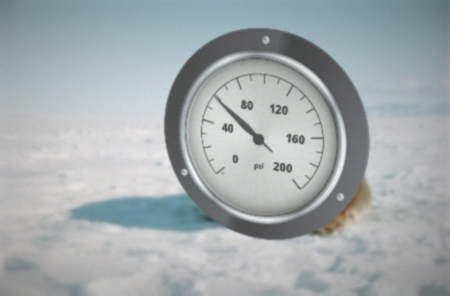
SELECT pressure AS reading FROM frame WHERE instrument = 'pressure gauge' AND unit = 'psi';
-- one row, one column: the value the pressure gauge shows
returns 60 psi
